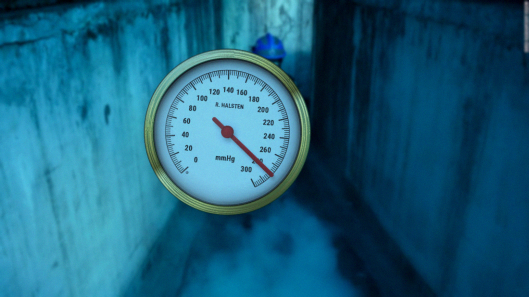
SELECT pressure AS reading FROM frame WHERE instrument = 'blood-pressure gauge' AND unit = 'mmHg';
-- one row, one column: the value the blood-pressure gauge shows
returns 280 mmHg
